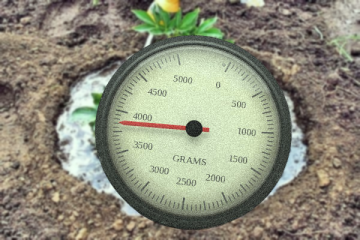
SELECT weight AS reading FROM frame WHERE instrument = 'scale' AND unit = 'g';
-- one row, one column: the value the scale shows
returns 3850 g
